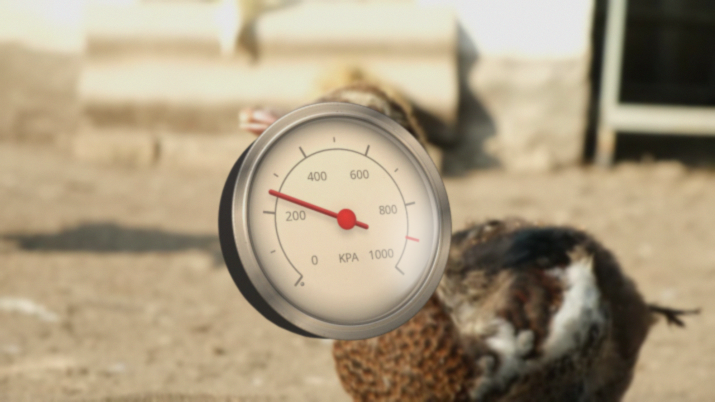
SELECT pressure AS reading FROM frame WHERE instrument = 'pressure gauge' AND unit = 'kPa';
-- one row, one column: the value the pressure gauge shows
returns 250 kPa
